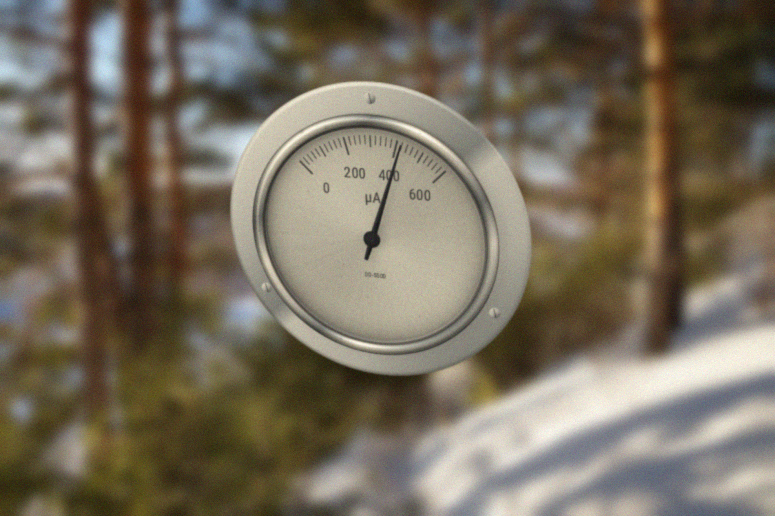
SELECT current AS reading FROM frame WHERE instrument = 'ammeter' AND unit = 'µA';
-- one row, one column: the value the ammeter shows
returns 420 µA
